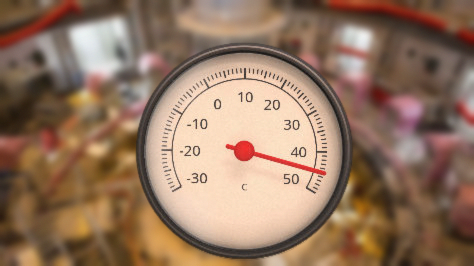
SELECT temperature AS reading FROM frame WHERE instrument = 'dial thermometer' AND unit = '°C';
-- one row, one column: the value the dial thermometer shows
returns 45 °C
